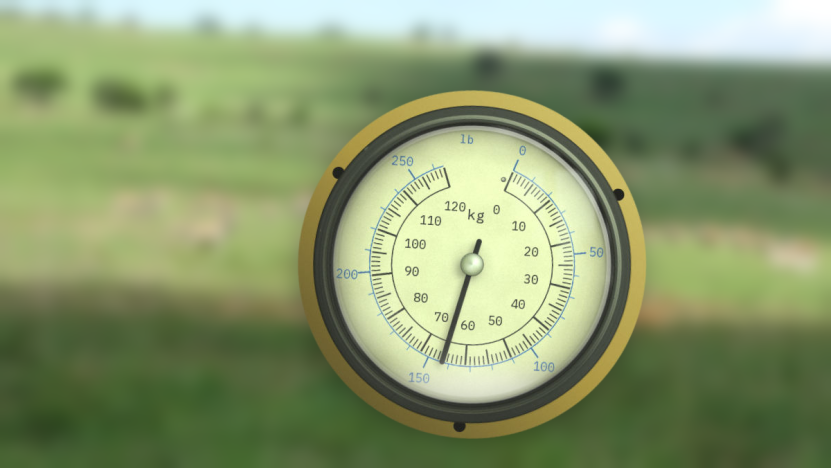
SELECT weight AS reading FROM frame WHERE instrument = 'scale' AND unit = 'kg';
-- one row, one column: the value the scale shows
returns 65 kg
